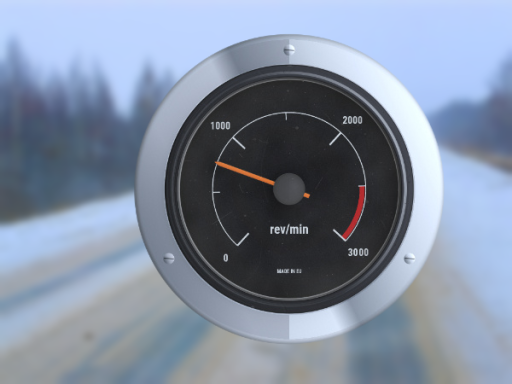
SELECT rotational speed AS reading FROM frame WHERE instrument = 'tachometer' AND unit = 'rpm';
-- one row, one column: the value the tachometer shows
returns 750 rpm
